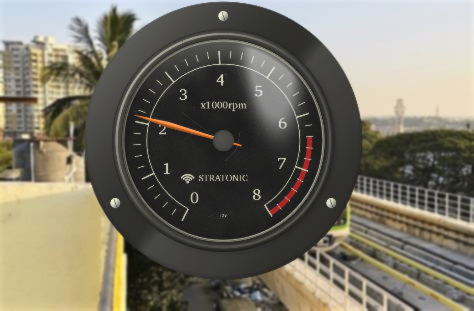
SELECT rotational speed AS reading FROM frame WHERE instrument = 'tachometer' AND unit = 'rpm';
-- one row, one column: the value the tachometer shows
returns 2100 rpm
